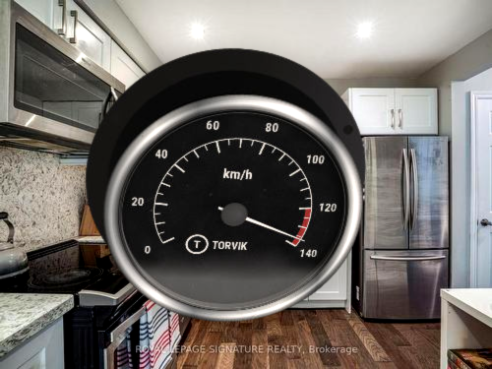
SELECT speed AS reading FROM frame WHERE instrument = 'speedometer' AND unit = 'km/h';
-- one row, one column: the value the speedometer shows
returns 135 km/h
